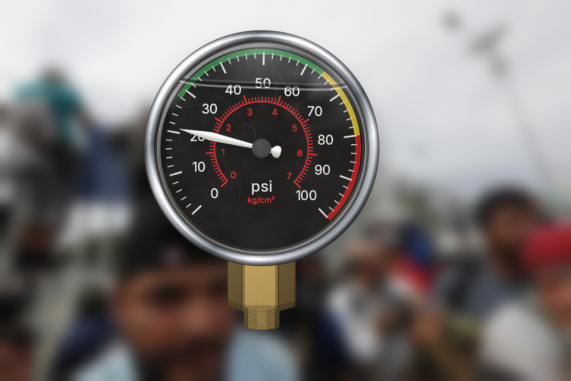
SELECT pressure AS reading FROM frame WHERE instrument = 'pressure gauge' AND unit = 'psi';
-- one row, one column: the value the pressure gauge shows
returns 21 psi
